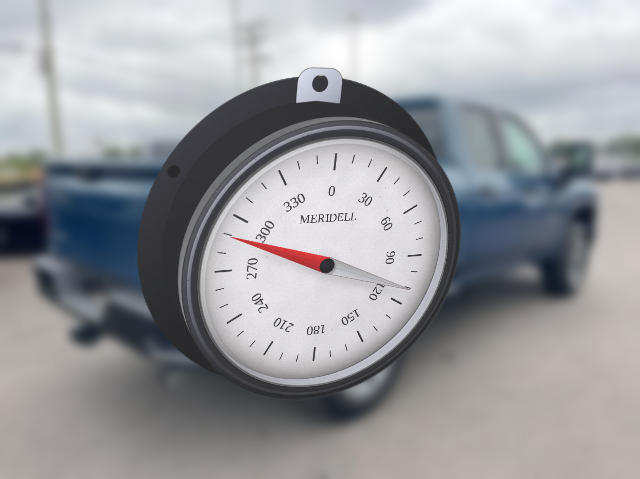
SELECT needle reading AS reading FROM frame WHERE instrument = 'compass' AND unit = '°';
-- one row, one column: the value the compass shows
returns 290 °
